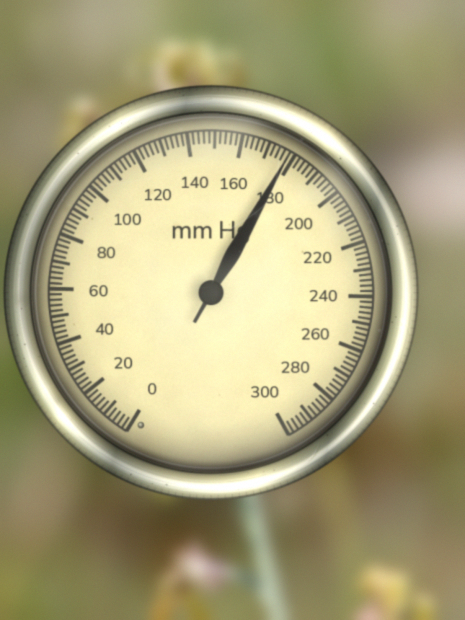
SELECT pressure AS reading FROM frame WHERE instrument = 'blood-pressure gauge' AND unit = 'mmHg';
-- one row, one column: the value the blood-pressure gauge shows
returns 178 mmHg
